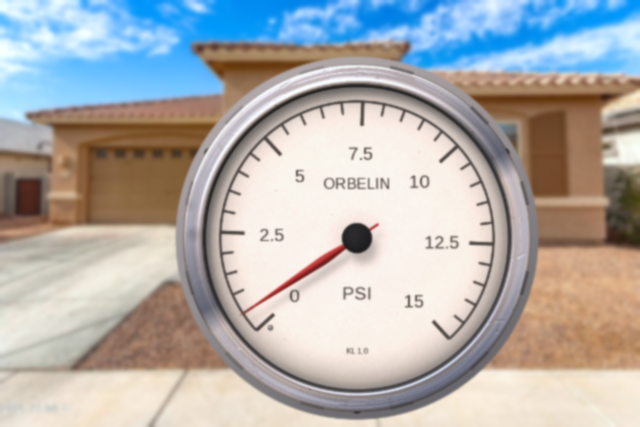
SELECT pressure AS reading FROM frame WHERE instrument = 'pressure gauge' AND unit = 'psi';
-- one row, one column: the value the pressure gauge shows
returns 0.5 psi
